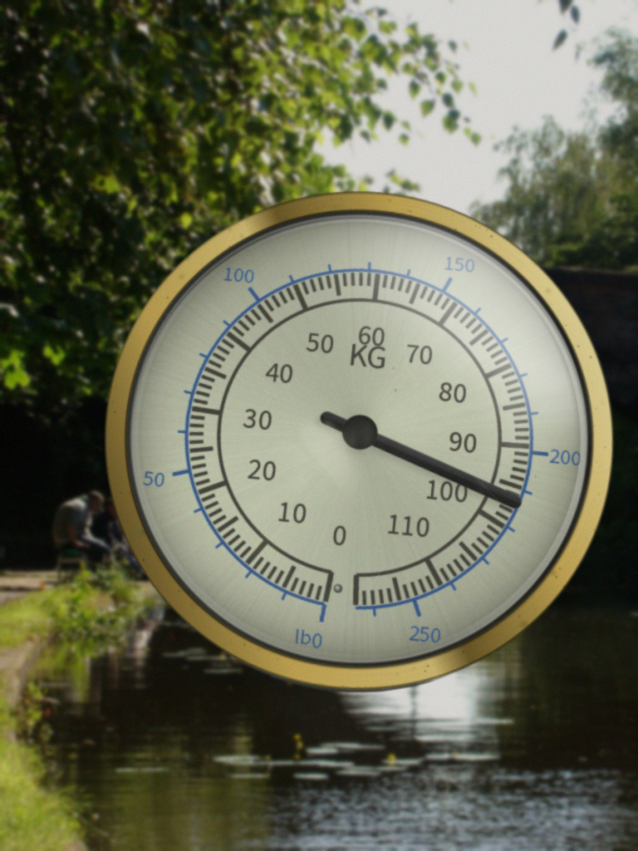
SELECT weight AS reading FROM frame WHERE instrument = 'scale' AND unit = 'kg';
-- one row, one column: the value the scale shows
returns 97 kg
